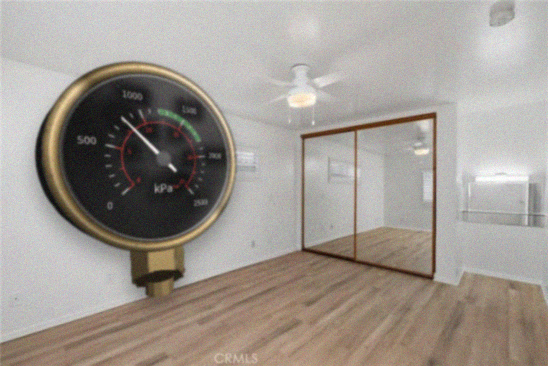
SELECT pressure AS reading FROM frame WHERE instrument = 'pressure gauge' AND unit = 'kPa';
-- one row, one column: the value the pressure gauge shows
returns 800 kPa
